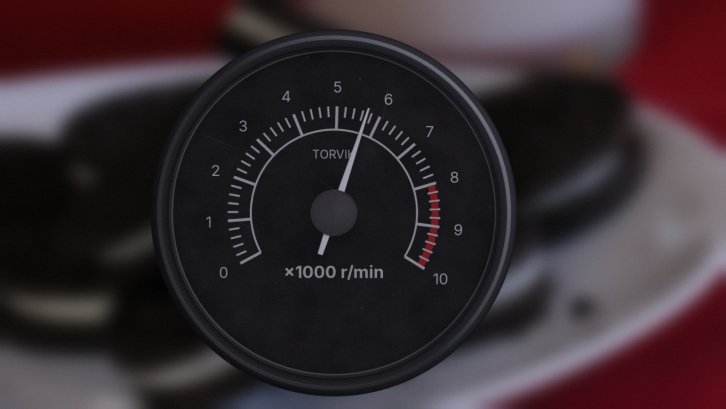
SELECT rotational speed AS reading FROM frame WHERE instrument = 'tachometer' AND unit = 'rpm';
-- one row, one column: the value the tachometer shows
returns 5700 rpm
